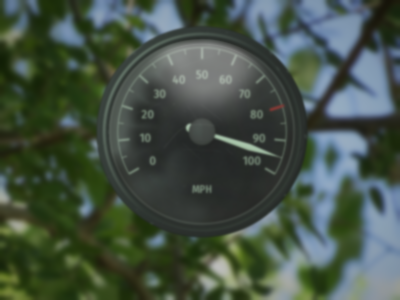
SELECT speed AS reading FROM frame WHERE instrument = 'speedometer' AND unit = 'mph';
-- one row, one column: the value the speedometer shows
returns 95 mph
